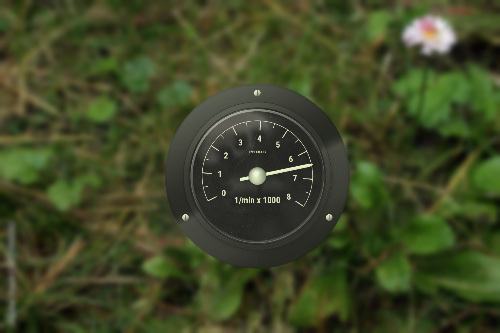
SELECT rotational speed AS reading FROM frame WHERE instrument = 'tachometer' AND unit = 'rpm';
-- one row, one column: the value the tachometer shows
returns 6500 rpm
